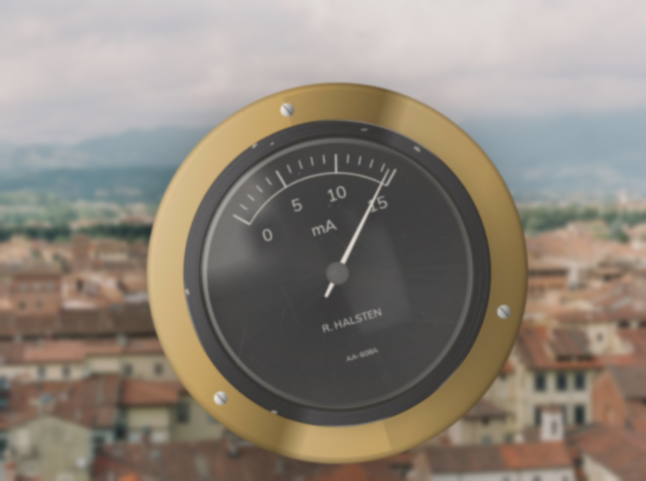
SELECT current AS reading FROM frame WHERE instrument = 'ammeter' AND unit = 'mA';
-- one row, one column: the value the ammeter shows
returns 14.5 mA
